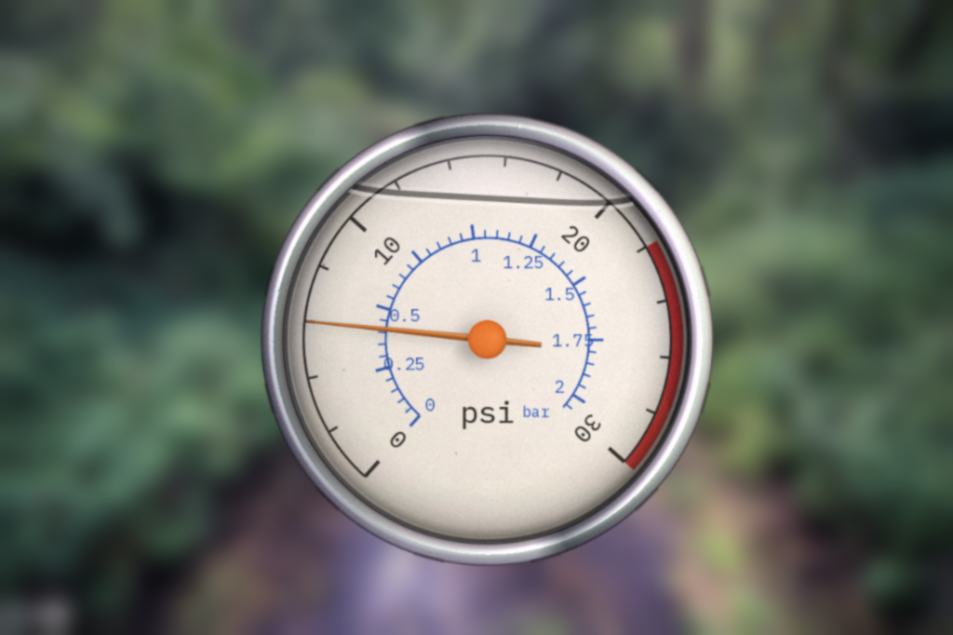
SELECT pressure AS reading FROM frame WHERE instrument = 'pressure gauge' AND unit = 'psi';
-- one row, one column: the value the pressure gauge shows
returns 6 psi
